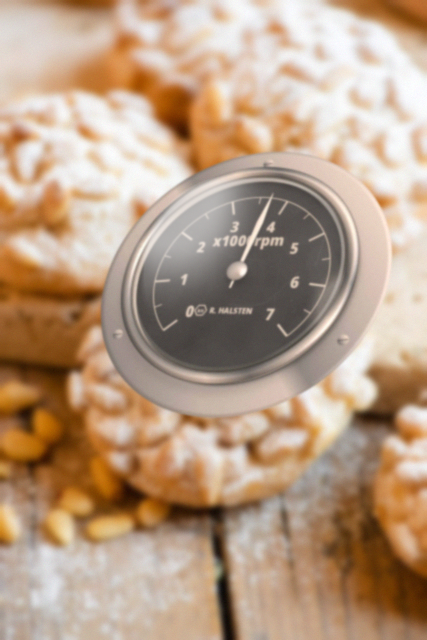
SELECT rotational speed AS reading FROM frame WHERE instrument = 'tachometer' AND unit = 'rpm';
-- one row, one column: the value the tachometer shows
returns 3750 rpm
